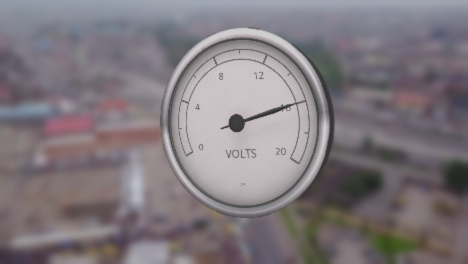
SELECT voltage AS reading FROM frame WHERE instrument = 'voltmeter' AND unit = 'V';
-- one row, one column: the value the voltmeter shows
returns 16 V
